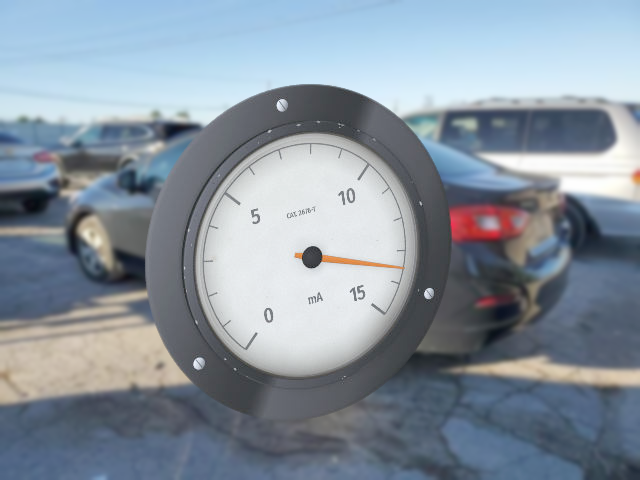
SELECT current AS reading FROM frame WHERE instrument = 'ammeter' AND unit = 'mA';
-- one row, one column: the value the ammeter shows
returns 13.5 mA
